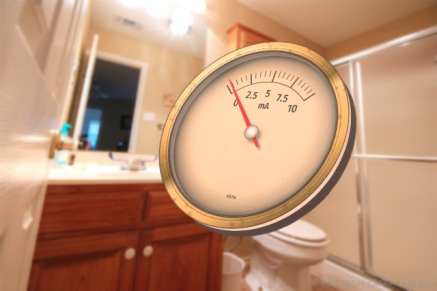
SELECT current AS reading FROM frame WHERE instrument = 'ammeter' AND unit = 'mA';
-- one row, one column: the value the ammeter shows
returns 0.5 mA
